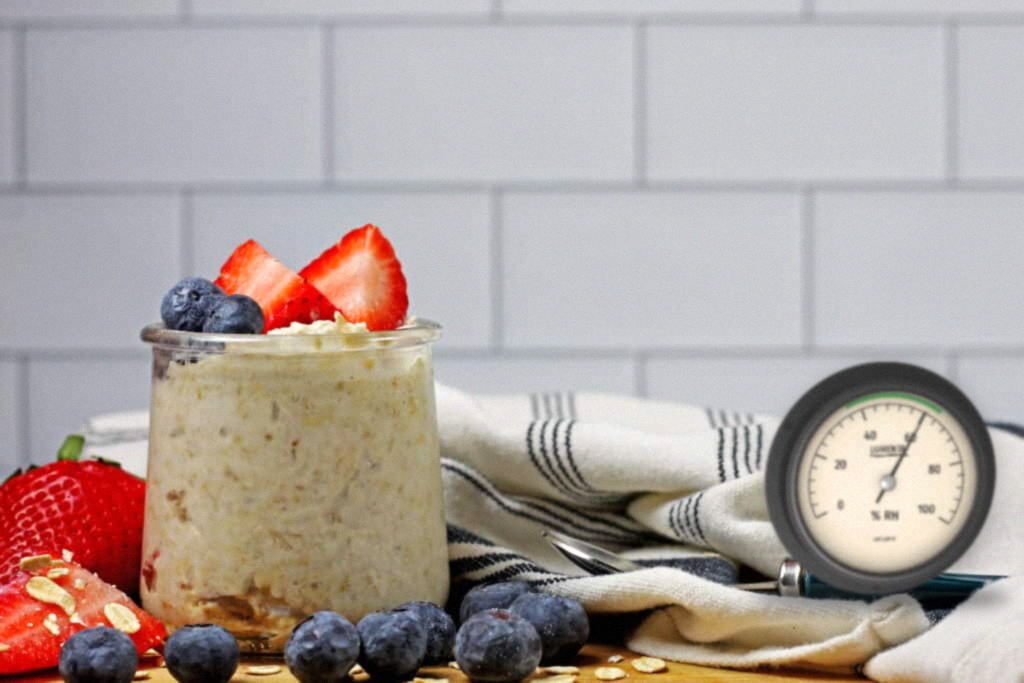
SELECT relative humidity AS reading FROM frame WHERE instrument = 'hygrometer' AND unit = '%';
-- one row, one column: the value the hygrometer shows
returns 60 %
